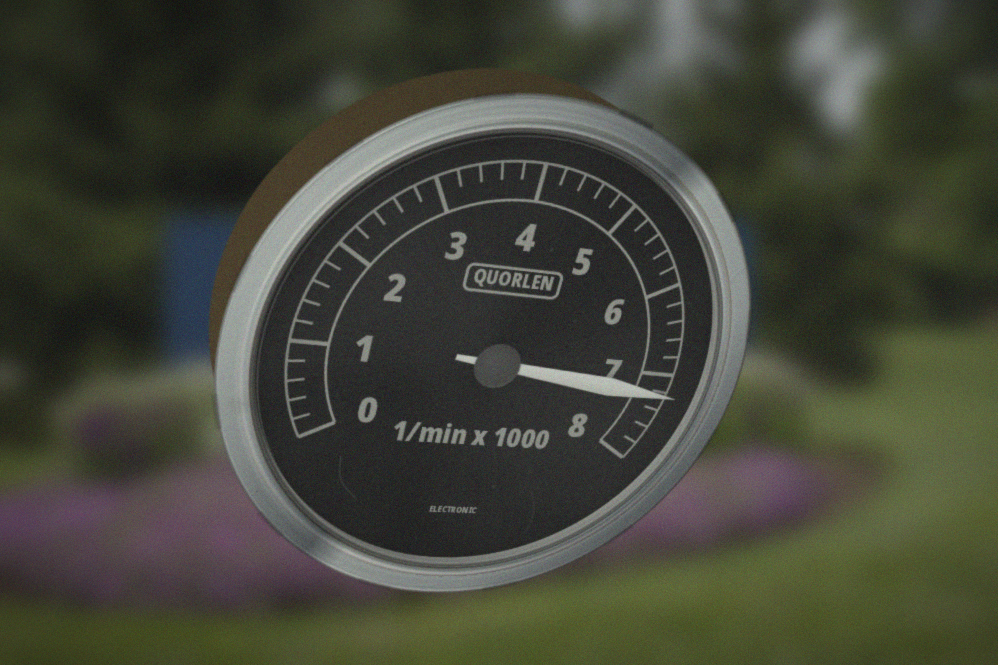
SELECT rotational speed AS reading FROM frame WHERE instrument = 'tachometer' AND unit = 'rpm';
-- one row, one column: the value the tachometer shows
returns 7200 rpm
